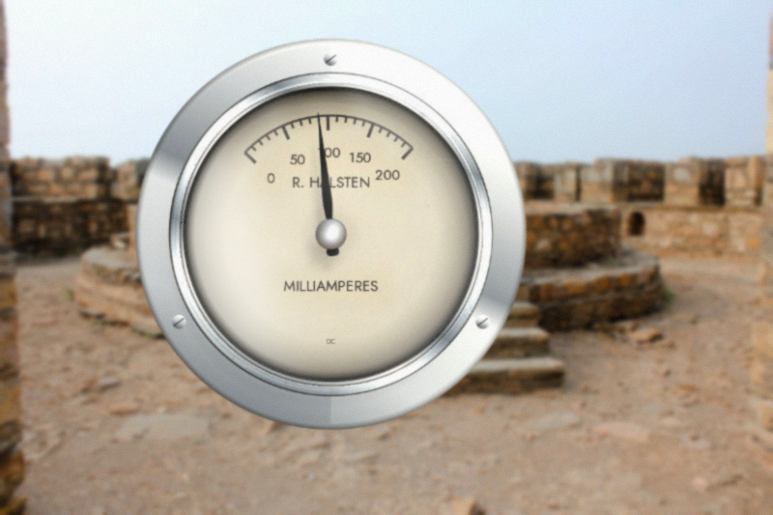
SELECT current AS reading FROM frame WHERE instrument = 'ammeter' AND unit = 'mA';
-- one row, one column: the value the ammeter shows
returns 90 mA
